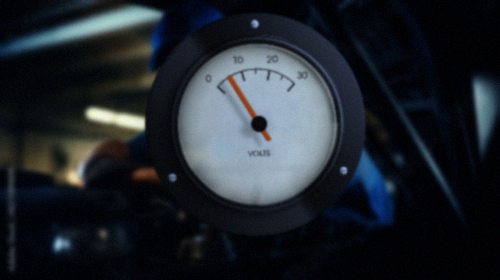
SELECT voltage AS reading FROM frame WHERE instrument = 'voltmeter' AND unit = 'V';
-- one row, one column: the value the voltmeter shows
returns 5 V
